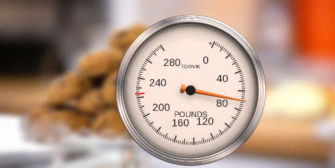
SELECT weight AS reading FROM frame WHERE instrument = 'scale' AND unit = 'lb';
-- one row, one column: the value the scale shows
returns 70 lb
